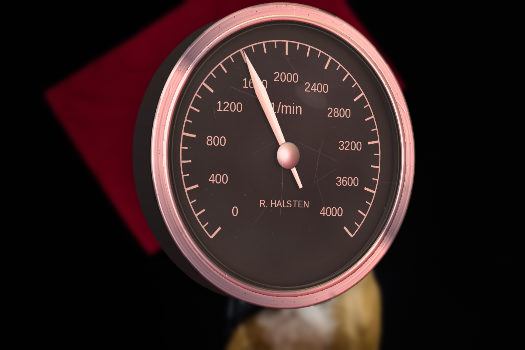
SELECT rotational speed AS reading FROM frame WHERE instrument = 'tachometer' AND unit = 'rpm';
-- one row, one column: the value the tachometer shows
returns 1600 rpm
